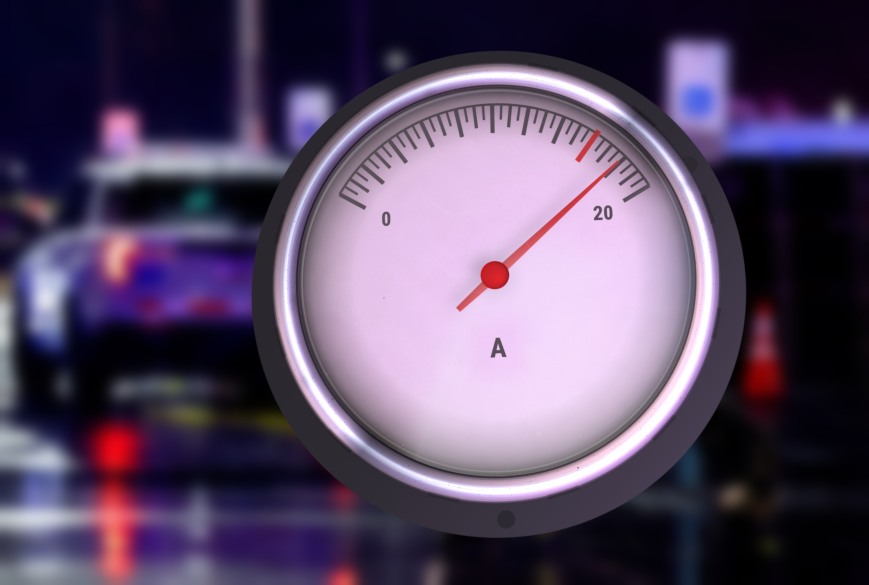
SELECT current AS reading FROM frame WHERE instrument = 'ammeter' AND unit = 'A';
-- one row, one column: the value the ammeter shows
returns 18 A
